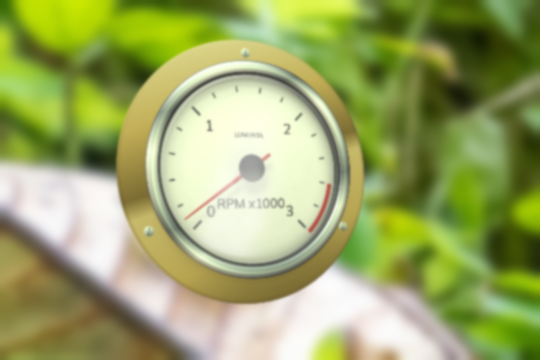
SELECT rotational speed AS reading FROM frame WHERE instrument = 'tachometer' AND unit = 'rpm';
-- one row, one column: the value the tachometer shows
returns 100 rpm
